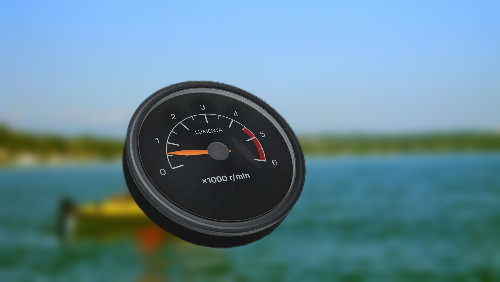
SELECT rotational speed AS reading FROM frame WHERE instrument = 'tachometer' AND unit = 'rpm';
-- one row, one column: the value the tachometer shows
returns 500 rpm
